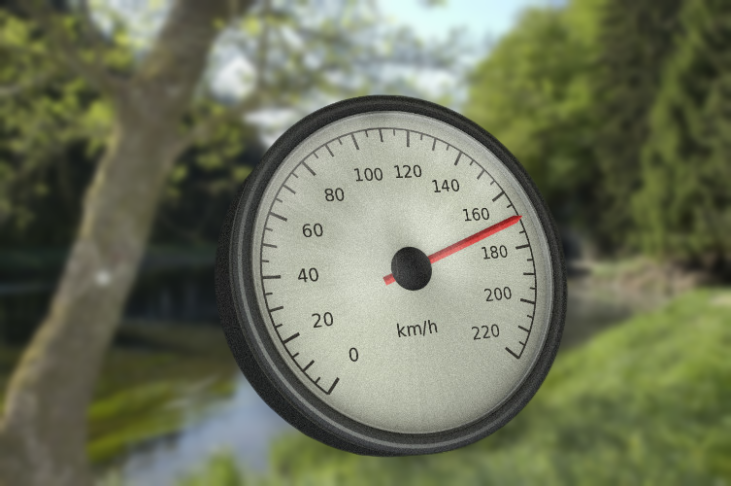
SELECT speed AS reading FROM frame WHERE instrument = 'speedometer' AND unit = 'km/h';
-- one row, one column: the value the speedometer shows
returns 170 km/h
